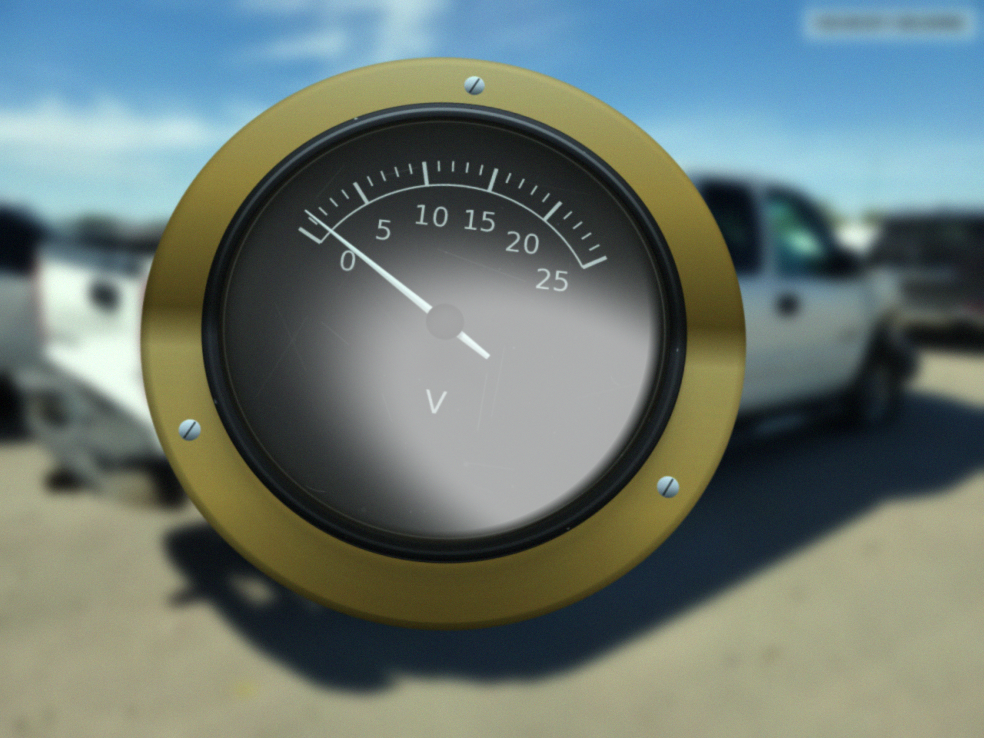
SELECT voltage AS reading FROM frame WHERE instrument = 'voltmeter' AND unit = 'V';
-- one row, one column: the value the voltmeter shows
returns 1 V
